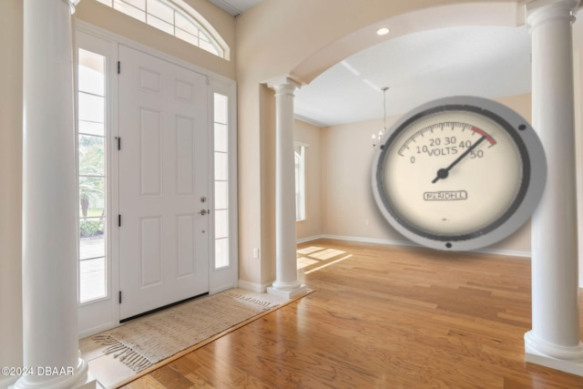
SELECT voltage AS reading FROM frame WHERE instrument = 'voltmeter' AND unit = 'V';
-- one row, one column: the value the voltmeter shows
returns 45 V
